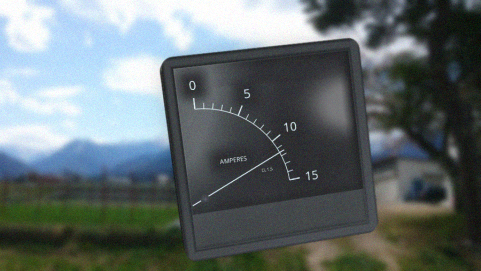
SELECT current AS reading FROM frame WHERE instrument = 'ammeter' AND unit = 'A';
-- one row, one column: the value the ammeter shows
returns 11.5 A
